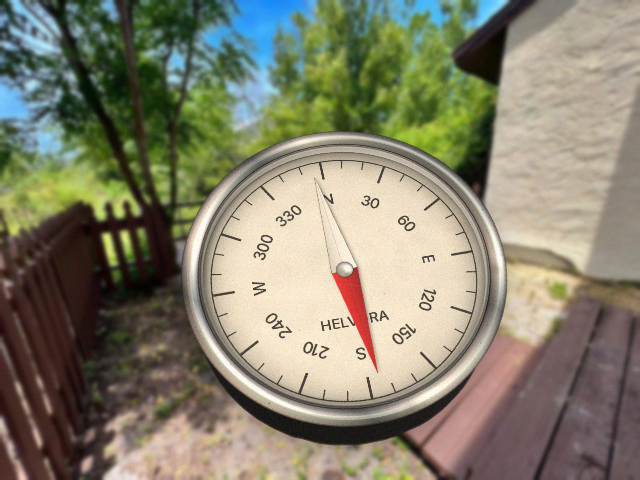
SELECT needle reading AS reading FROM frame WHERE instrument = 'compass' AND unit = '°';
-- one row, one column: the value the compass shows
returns 175 °
